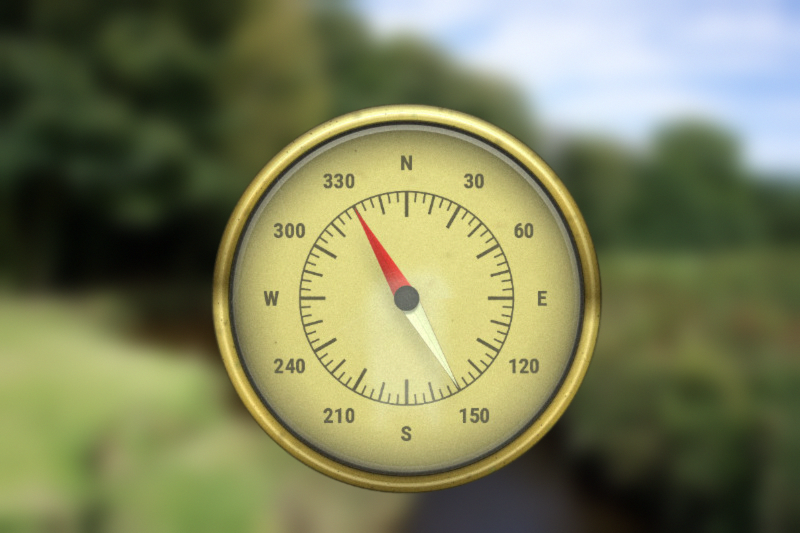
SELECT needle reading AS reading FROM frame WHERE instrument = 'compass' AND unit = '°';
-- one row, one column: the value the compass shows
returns 330 °
